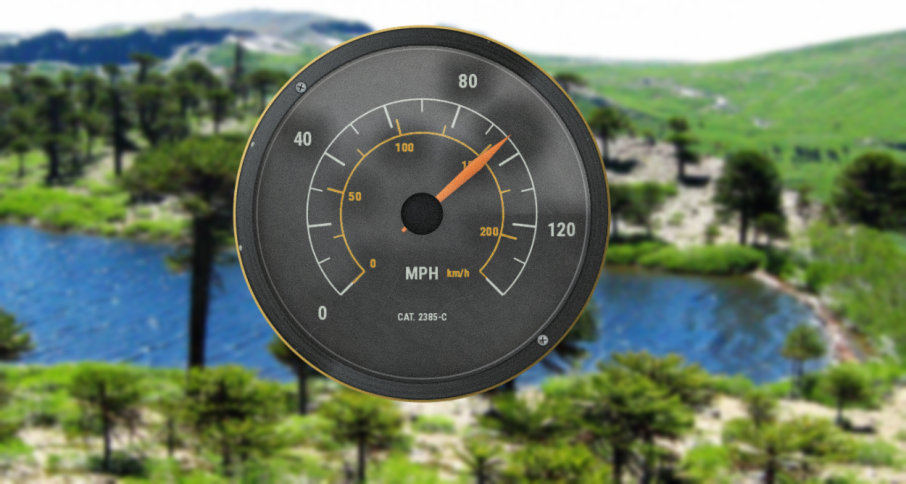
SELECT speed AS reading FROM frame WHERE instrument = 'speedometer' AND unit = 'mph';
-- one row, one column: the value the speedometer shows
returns 95 mph
